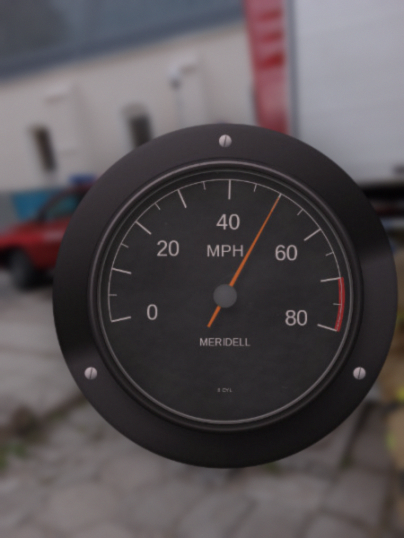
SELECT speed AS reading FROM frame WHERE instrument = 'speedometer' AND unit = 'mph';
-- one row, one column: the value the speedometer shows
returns 50 mph
